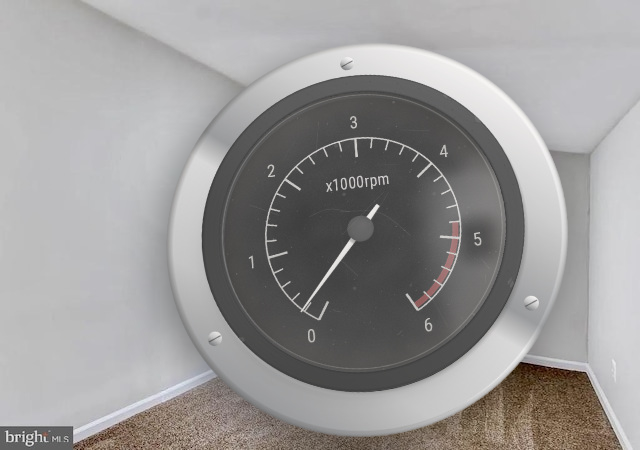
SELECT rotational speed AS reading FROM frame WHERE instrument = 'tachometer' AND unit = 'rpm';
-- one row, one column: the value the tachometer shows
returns 200 rpm
